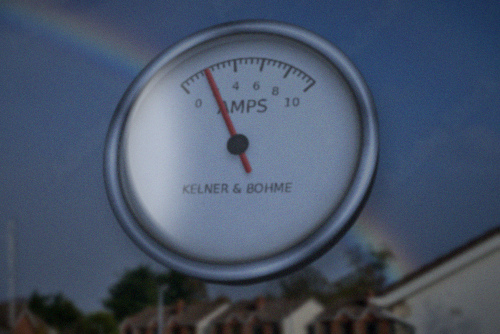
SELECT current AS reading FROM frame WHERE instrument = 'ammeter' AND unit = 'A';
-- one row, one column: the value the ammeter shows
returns 2 A
